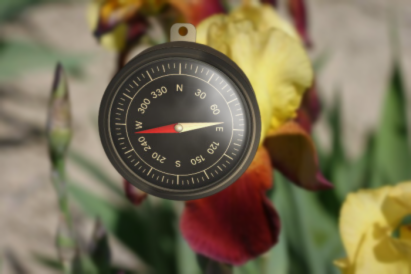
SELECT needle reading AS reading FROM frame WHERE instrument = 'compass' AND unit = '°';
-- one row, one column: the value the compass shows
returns 260 °
